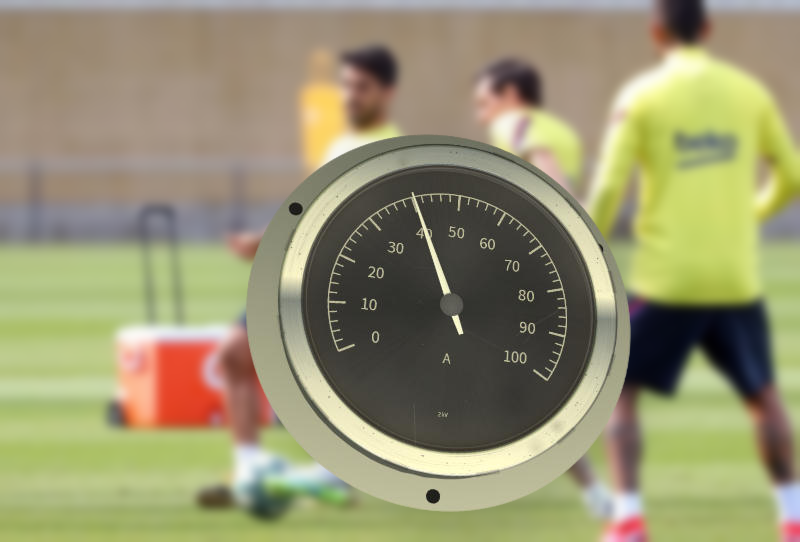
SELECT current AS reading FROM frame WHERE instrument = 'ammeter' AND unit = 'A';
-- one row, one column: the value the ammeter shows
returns 40 A
